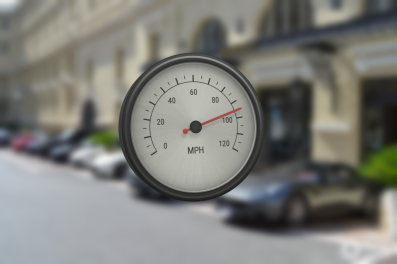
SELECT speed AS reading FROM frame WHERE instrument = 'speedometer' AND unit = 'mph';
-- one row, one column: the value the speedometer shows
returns 95 mph
